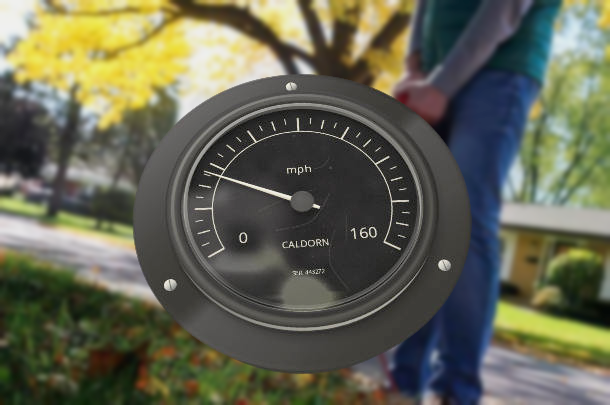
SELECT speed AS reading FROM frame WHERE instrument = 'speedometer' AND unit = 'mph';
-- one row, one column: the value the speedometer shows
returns 35 mph
